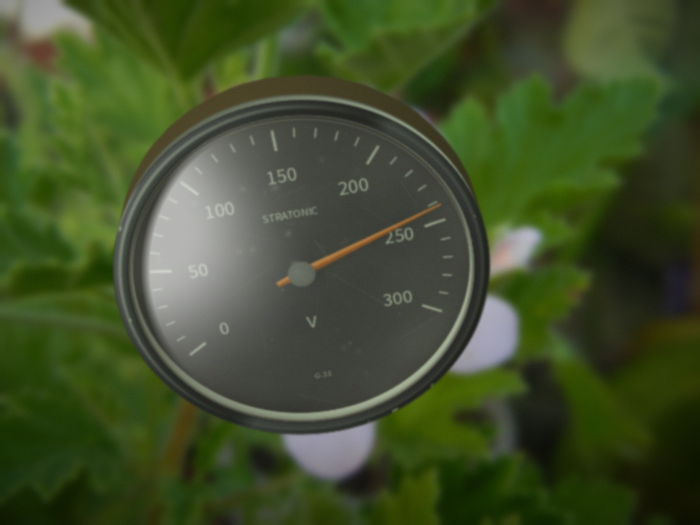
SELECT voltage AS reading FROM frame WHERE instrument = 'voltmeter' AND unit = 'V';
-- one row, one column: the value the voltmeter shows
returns 240 V
